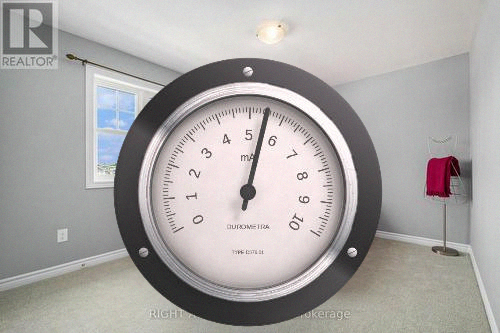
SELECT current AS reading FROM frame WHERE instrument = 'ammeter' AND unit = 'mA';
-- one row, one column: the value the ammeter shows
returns 5.5 mA
